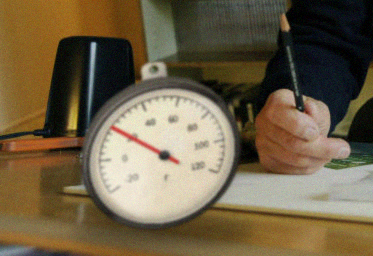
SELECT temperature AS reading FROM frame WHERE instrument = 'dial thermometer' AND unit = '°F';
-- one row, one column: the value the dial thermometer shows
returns 20 °F
